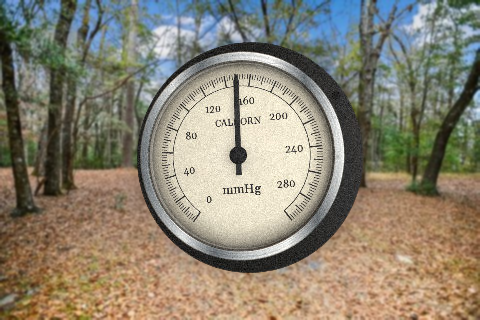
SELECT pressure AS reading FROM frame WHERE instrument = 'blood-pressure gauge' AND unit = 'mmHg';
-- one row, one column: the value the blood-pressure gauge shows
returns 150 mmHg
